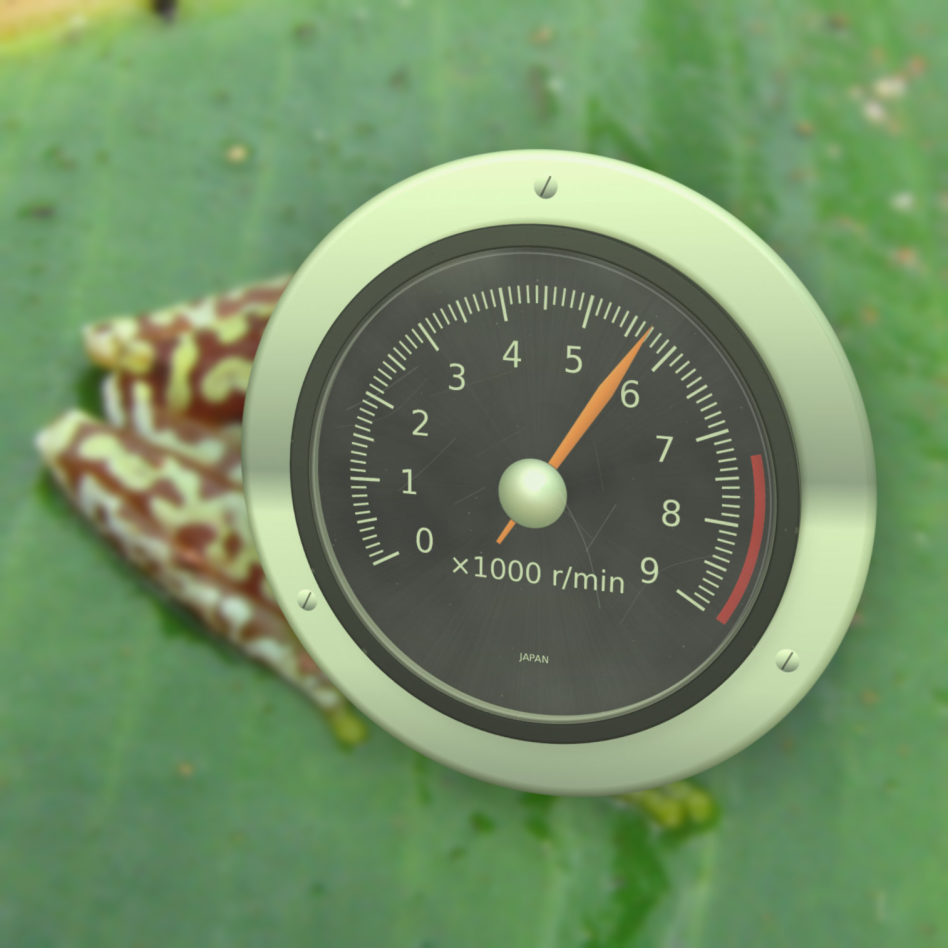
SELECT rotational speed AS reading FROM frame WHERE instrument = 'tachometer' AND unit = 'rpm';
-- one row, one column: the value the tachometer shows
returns 5700 rpm
